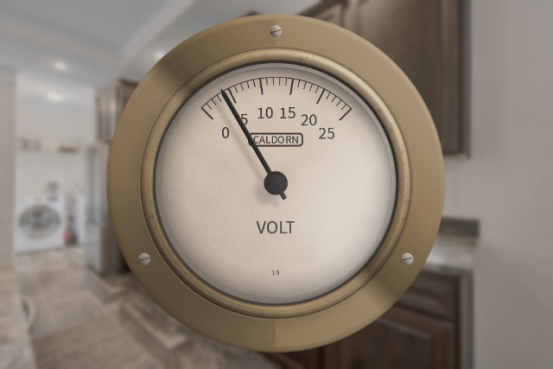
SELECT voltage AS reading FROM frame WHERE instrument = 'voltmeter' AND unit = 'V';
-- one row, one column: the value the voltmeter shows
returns 4 V
